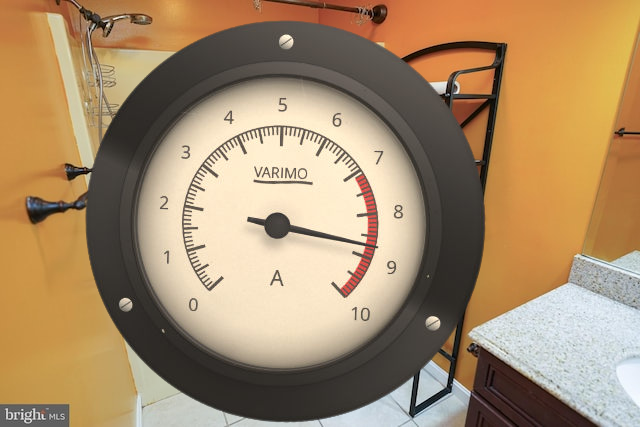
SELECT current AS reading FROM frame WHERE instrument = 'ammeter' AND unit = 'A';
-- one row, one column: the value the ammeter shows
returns 8.7 A
